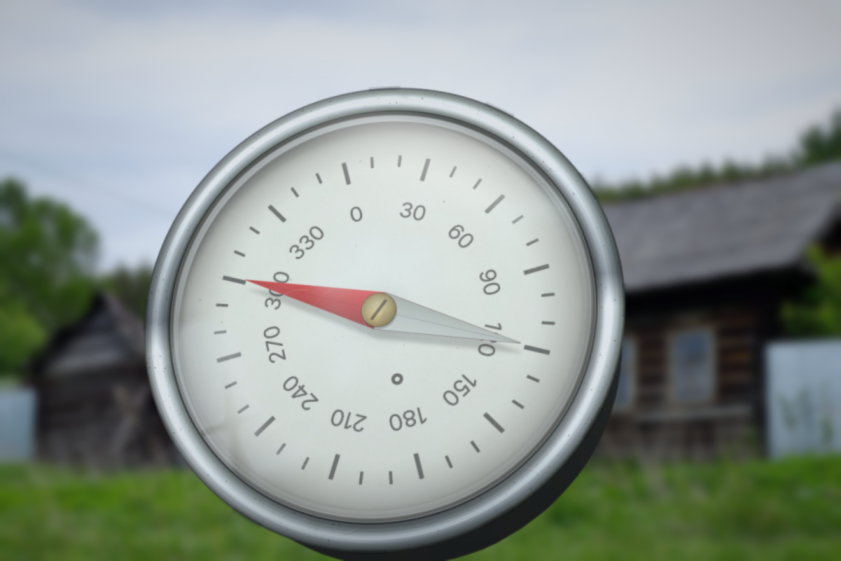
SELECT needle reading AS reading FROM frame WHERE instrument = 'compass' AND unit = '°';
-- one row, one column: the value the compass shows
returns 300 °
